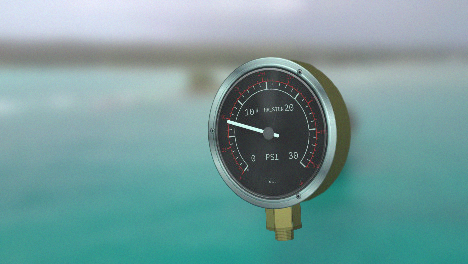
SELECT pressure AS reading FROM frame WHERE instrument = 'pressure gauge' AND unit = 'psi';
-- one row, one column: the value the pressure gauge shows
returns 7 psi
